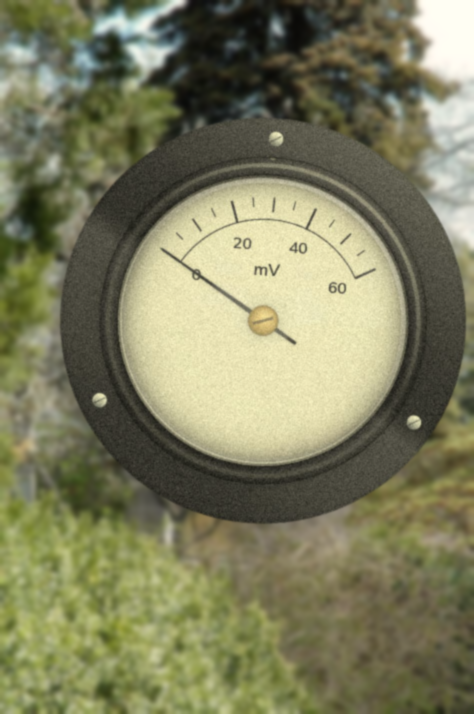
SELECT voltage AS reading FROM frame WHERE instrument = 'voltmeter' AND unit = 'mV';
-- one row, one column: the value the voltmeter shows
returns 0 mV
